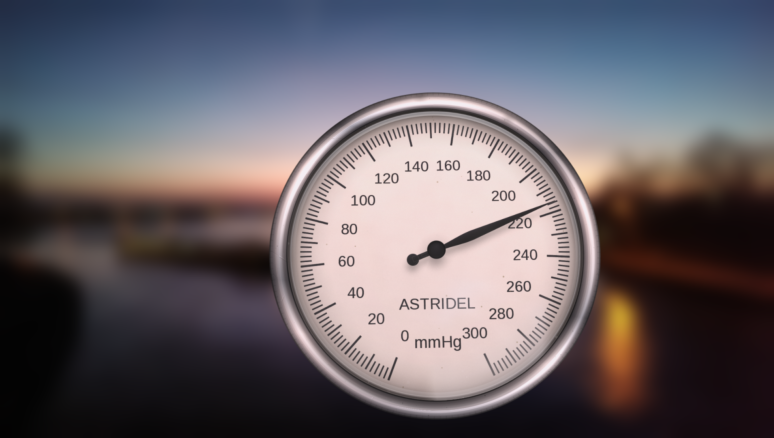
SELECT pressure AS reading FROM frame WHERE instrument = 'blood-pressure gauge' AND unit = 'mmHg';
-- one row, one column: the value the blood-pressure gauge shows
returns 216 mmHg
